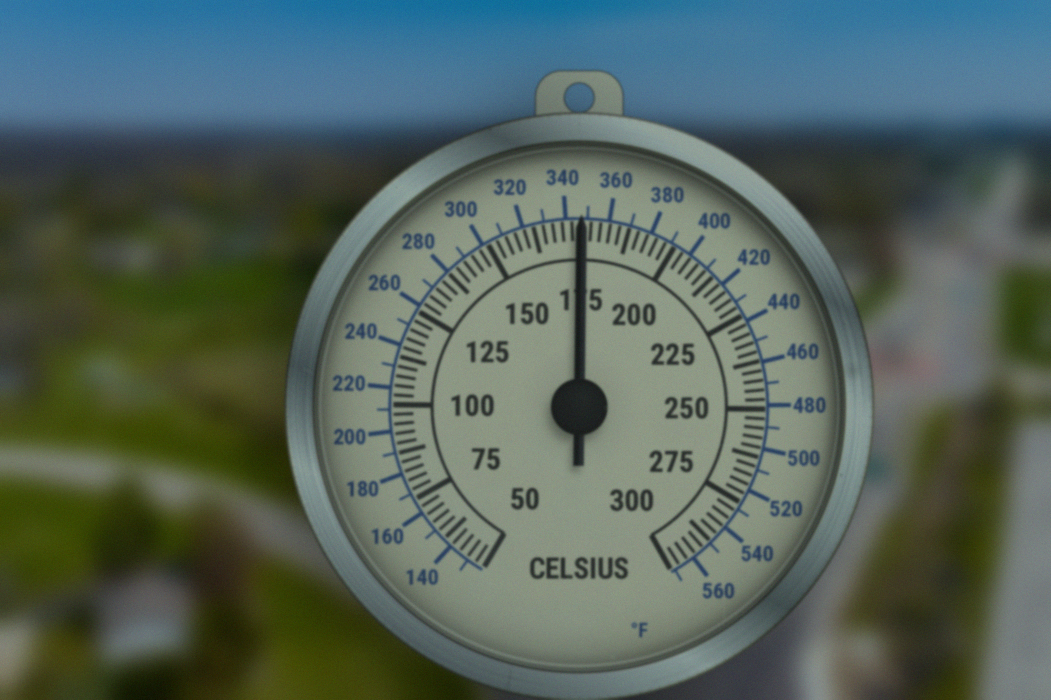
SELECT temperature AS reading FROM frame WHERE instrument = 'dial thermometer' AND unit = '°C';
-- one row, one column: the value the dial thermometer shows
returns 175 °C
